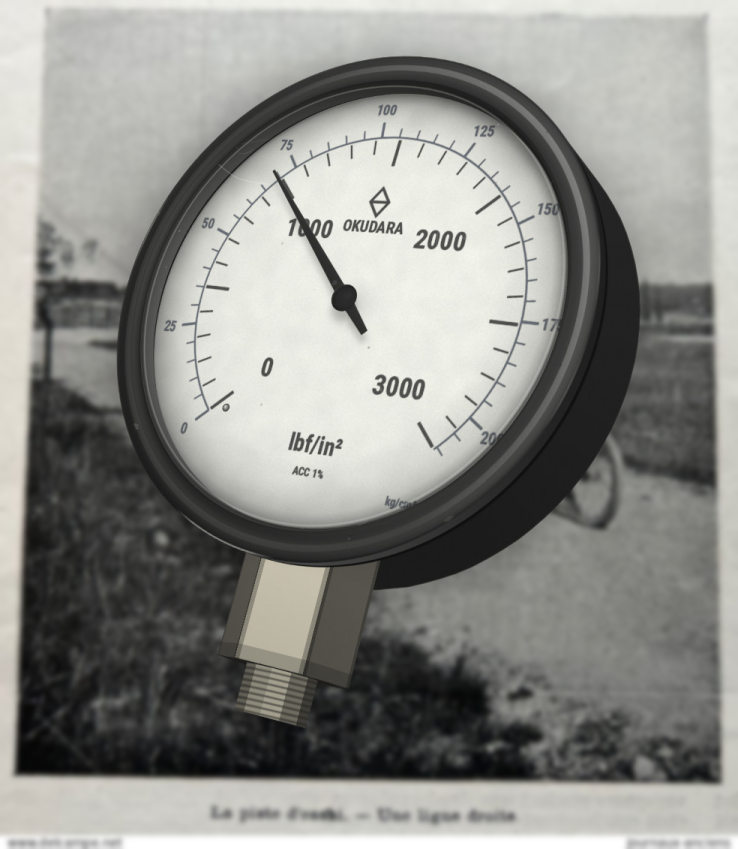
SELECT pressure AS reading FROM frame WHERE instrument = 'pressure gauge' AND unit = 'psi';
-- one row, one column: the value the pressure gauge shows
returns 1000 psi
